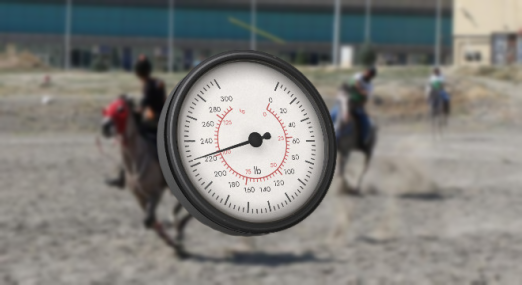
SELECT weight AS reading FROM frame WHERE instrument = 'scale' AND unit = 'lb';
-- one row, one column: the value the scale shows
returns 224 lb
